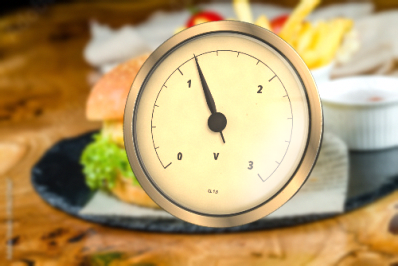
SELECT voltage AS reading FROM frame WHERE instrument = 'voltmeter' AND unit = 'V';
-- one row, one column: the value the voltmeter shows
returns 1.2 V
